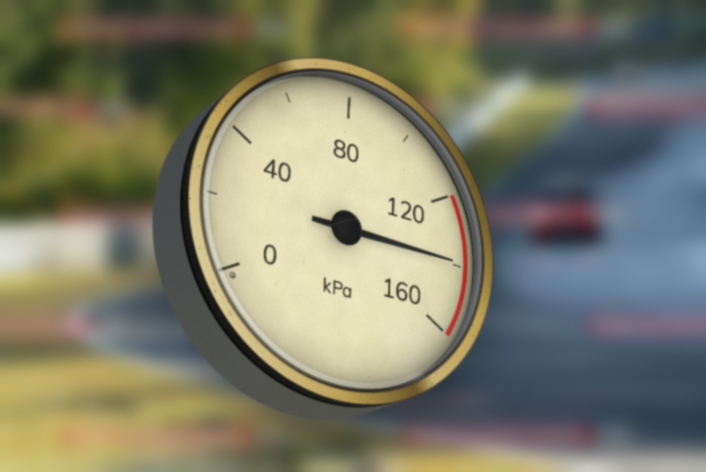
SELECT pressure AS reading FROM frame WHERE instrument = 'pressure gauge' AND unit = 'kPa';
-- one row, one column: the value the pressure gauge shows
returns 140 kPa
